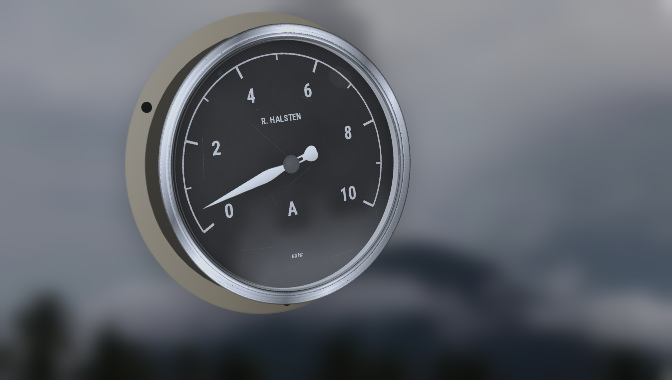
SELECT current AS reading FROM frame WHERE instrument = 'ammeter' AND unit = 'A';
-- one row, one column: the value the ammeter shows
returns 0.5 A
